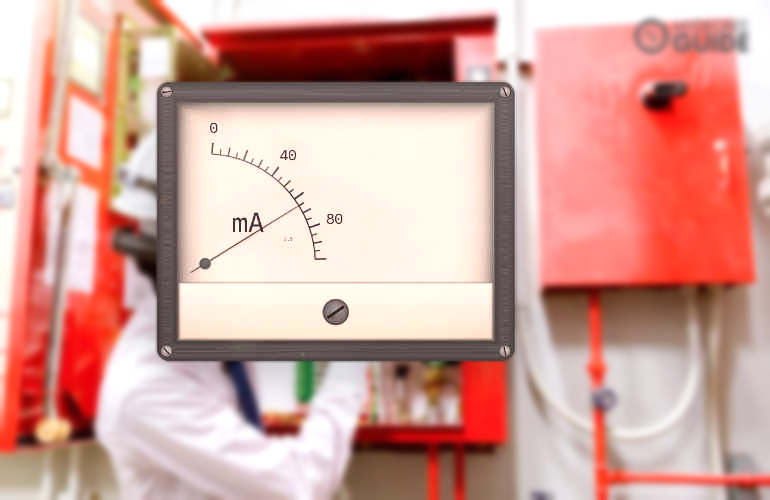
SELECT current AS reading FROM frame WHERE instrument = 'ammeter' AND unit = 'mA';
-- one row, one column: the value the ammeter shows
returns 65 mA
